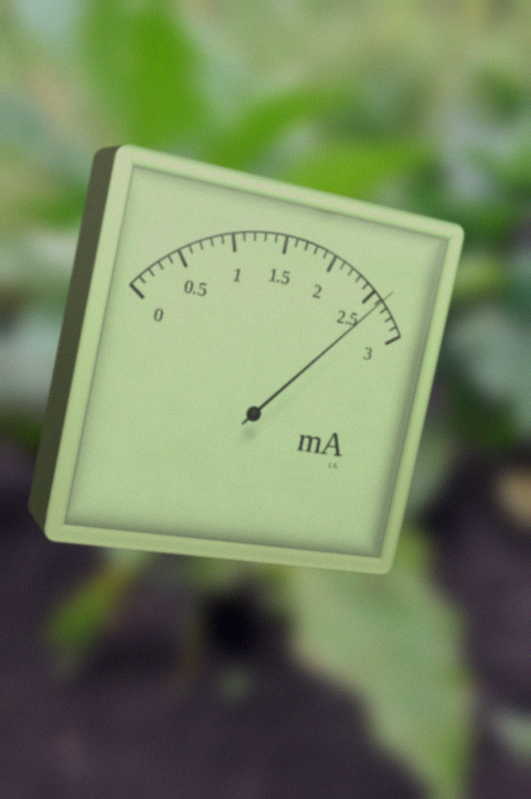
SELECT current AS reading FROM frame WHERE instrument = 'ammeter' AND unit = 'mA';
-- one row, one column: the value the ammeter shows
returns 2.6 mA
